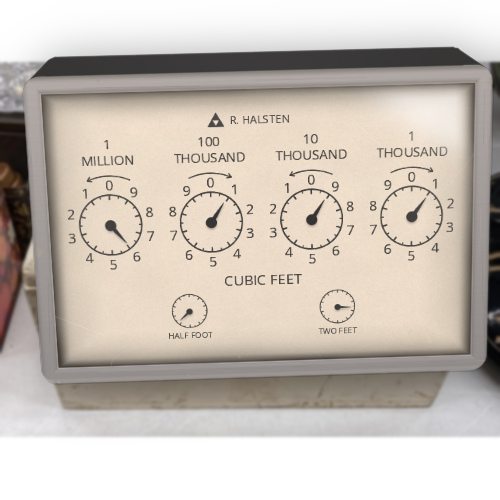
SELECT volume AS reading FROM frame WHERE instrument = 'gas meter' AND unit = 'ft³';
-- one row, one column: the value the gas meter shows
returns 609100 ft³
